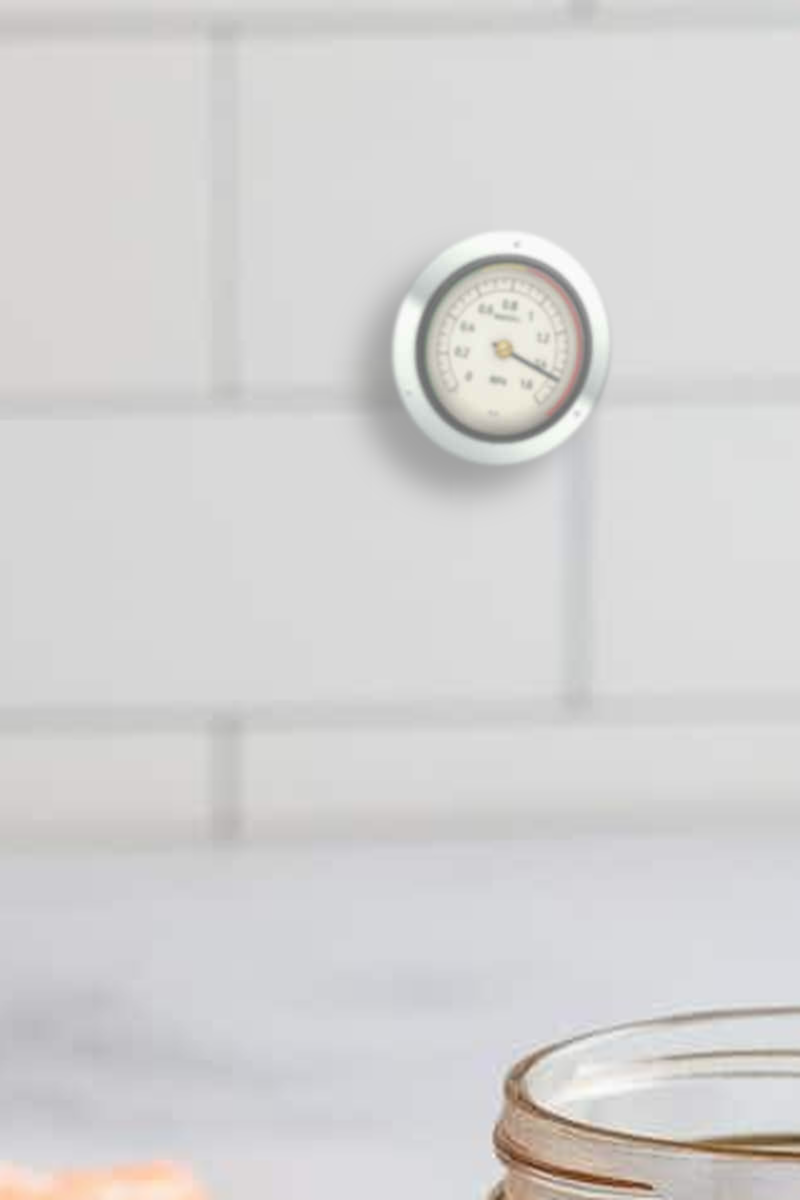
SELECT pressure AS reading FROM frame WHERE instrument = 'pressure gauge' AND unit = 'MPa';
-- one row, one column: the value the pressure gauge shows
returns 1.45 MPa
